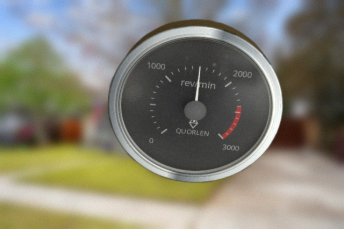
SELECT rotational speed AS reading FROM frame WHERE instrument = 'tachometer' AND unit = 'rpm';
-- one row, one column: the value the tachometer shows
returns 1500 rpm
